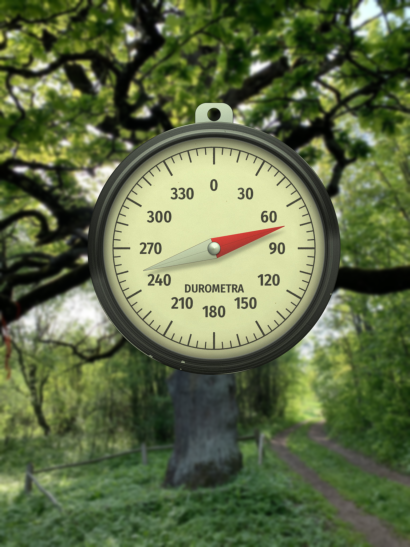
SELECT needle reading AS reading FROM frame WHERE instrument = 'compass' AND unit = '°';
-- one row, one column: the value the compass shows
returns 72.5 °
